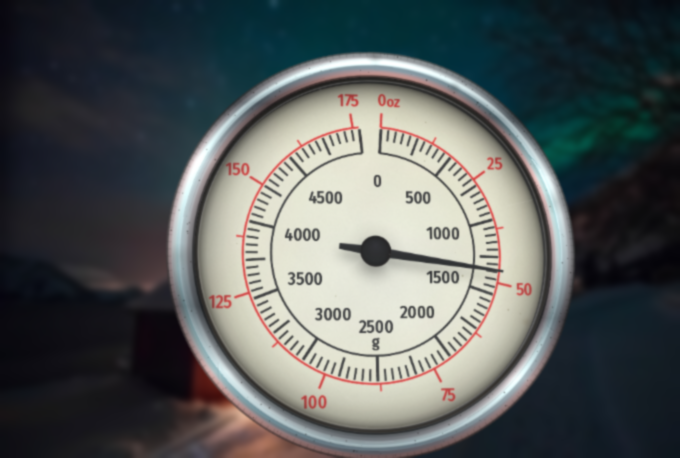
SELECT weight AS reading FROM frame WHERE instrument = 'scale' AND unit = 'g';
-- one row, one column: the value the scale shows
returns 1350 g
